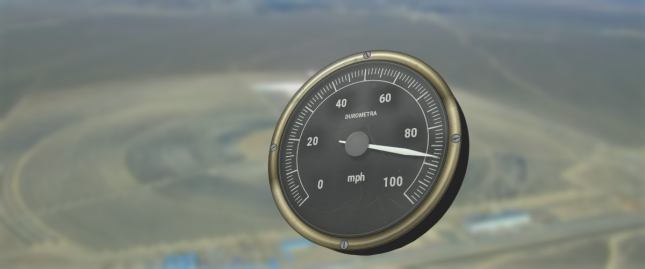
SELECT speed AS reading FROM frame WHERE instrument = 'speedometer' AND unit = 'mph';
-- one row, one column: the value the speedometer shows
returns 88 mph
